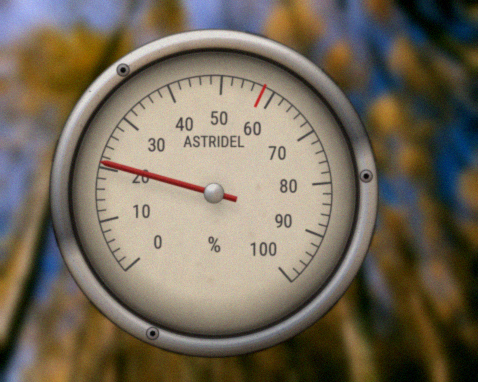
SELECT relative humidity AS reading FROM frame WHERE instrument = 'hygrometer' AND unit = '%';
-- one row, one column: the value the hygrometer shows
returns 21 %
